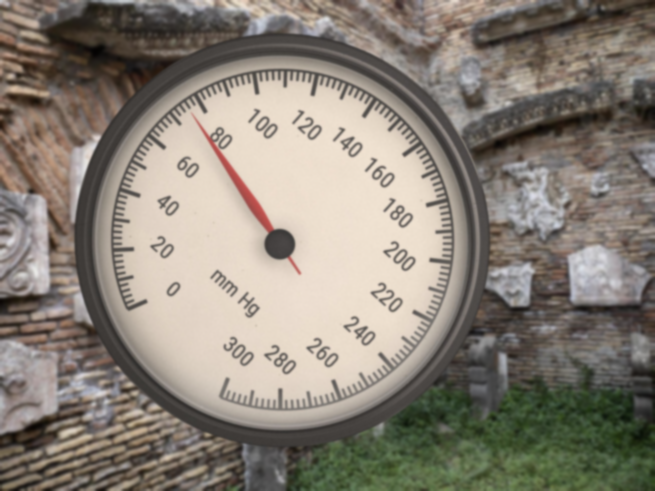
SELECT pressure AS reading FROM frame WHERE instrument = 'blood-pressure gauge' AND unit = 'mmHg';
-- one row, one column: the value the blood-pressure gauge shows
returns 76 mmHg
